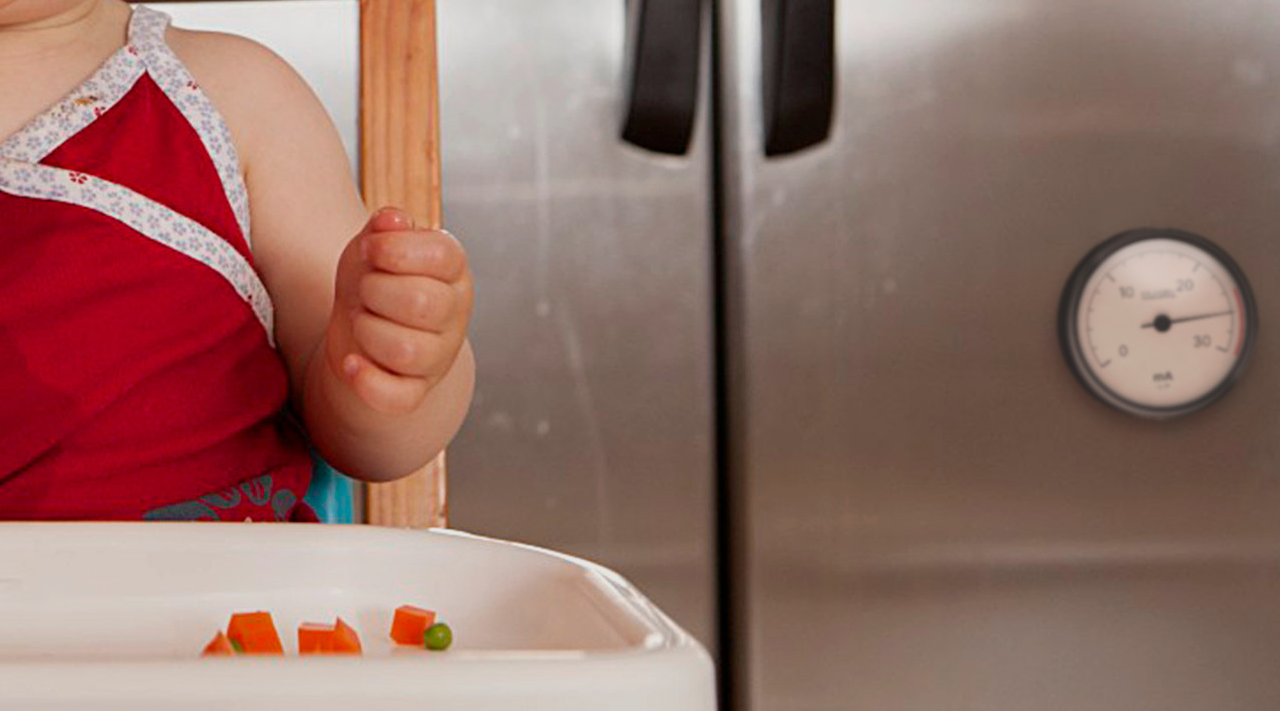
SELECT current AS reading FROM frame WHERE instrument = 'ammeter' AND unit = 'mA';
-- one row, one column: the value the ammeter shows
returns 26 mA
